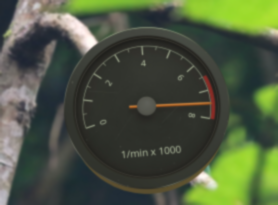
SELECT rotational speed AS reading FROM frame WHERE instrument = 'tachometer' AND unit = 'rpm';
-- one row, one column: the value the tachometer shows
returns 7500 rpm
